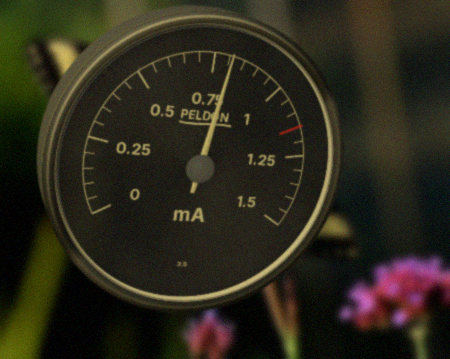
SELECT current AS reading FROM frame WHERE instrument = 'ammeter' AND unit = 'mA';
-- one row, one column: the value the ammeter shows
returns 0.8 mA
